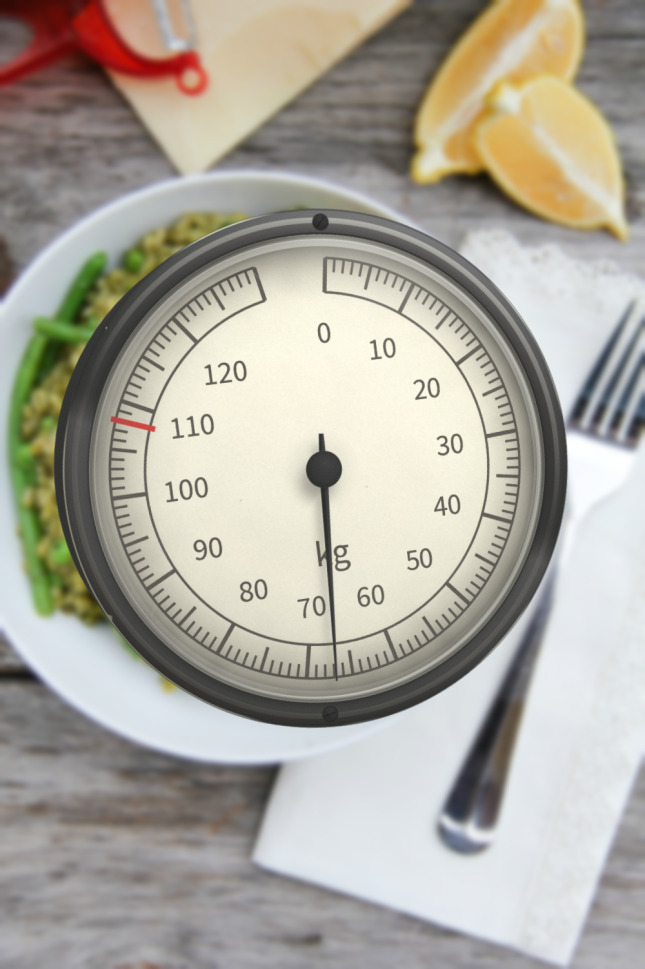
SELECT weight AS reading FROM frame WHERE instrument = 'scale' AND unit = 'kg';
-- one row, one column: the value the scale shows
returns 67 kg
